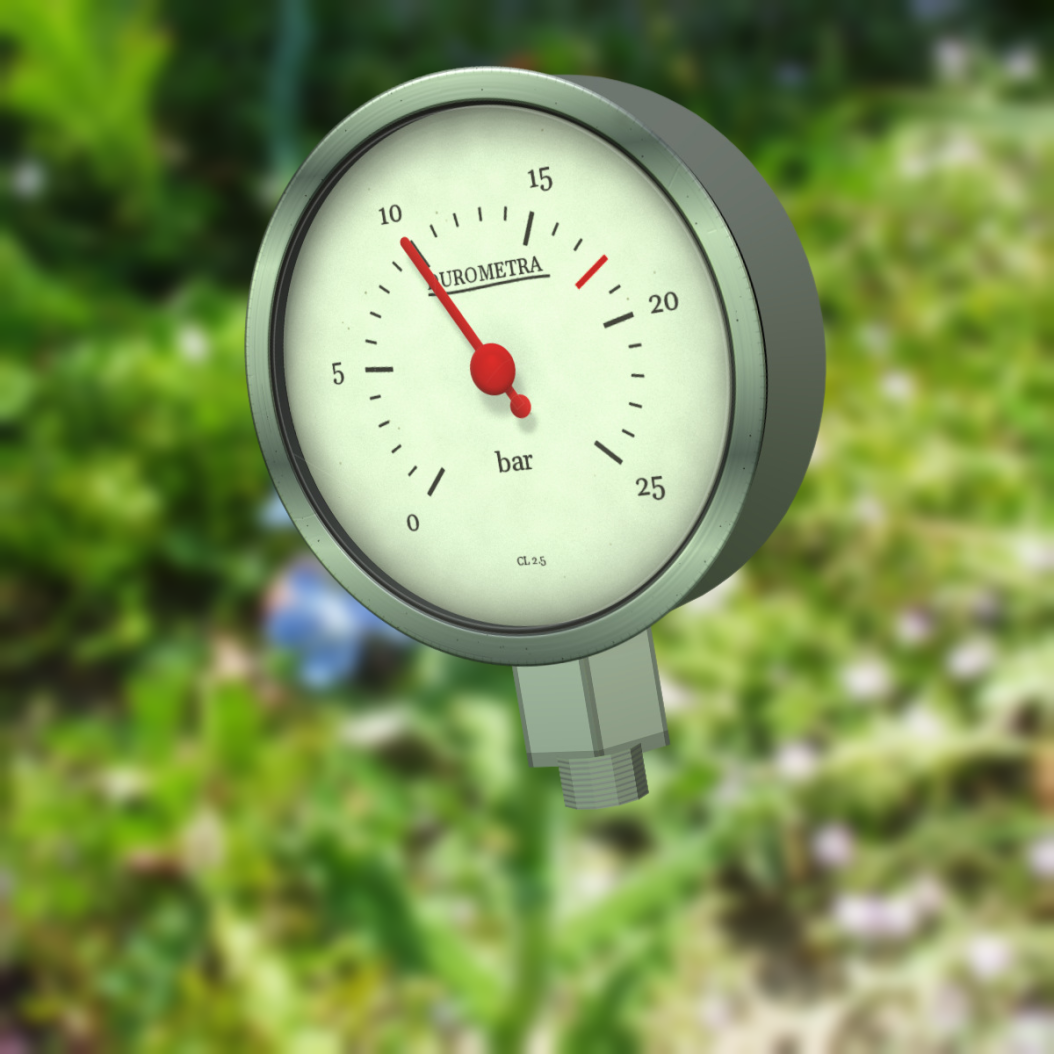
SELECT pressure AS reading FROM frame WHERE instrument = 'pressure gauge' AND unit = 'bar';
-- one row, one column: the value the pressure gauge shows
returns 10 bar
